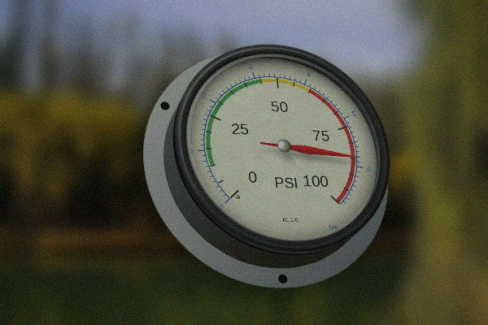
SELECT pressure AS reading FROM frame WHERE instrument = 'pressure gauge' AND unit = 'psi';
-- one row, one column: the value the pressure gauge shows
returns 85 psi
